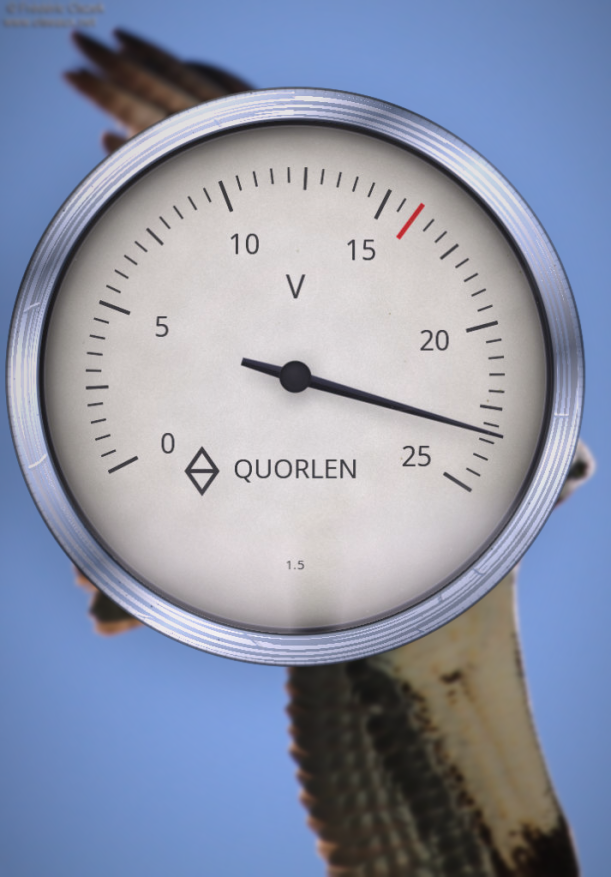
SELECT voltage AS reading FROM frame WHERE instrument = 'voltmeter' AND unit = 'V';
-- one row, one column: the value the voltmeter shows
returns 23.25 V
